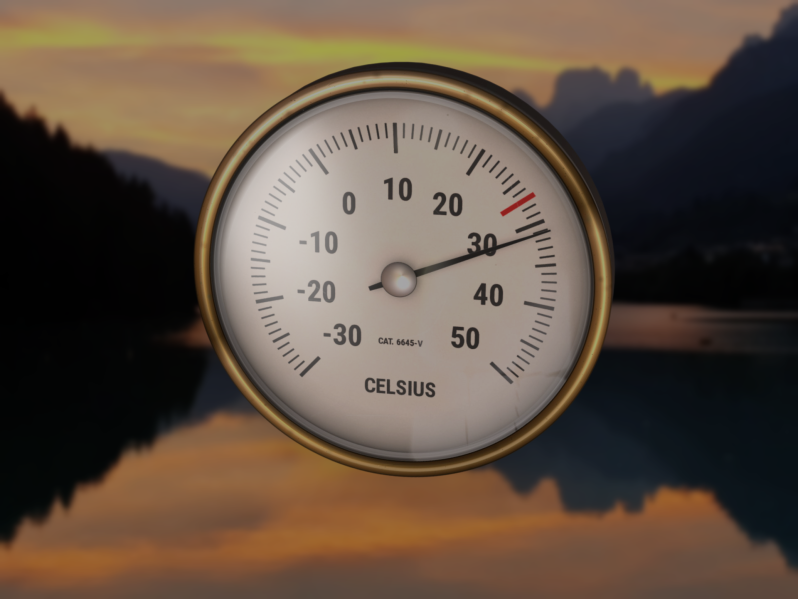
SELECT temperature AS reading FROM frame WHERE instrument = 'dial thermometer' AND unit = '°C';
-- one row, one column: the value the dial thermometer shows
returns 31 °C
